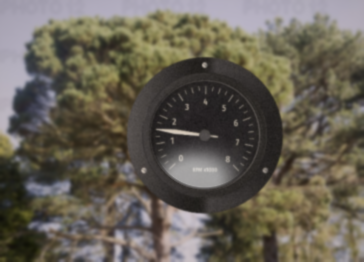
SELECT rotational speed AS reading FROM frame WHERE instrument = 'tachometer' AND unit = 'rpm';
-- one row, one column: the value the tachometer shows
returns 1500 rpm
